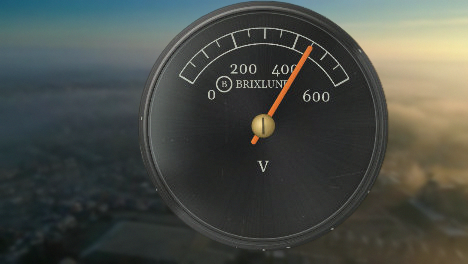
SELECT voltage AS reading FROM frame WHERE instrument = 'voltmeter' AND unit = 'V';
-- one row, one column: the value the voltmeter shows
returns 450 V
